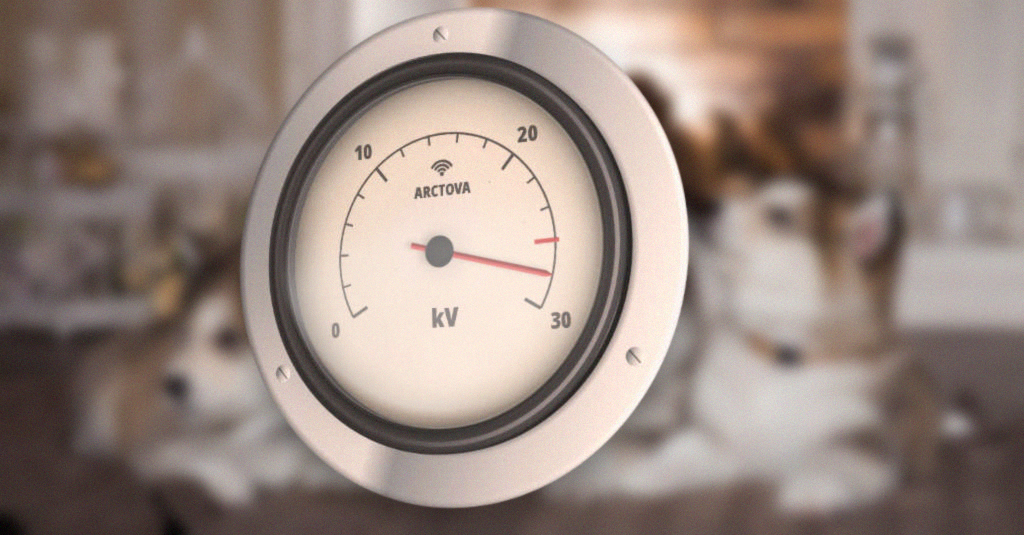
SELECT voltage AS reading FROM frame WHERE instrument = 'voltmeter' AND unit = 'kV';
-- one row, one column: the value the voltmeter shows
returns 28 kV
